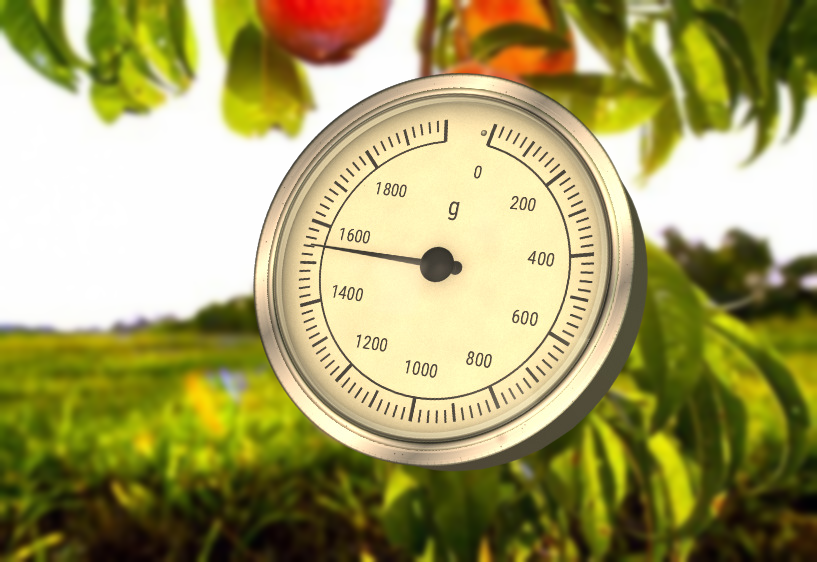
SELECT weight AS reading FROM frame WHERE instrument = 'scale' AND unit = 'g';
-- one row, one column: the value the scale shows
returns 1540 g
